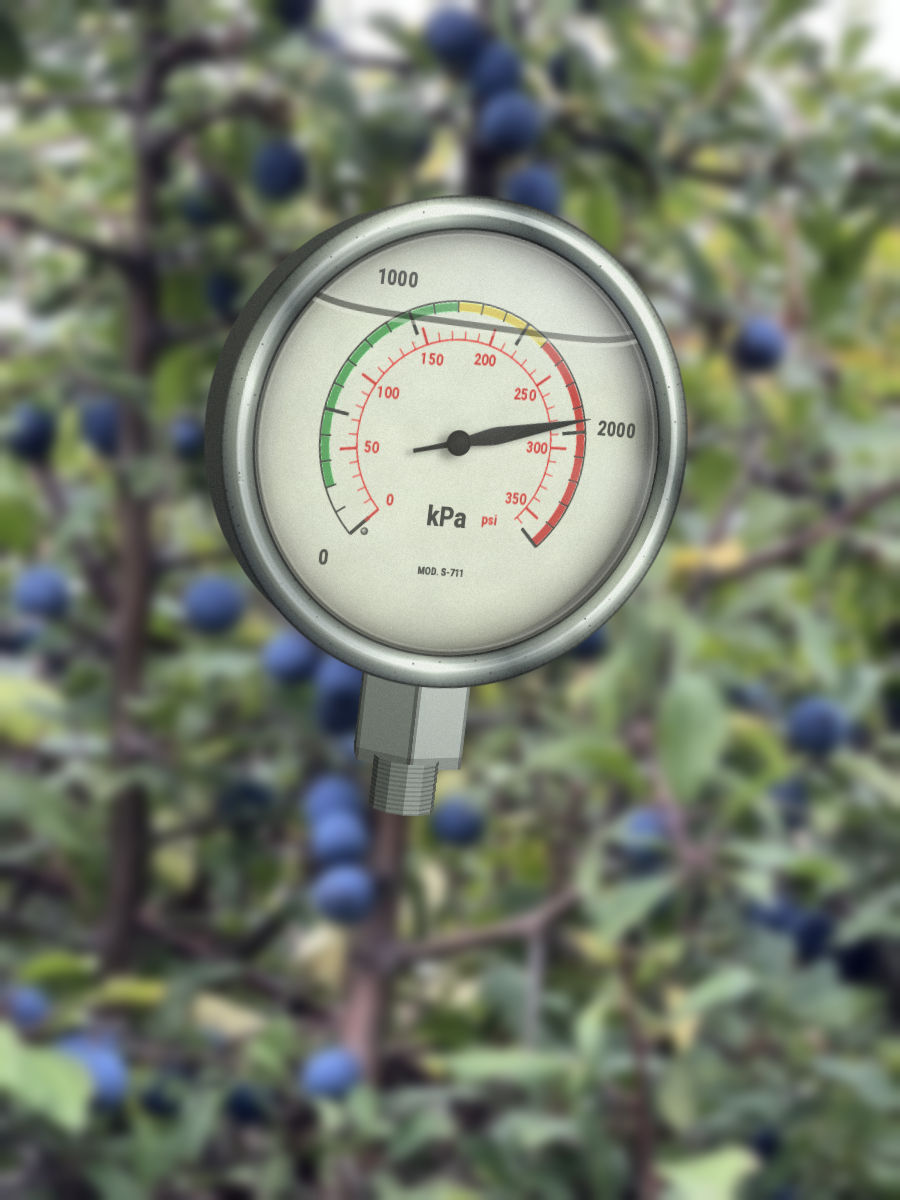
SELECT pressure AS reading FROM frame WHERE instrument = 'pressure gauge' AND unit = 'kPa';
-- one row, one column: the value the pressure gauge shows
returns 1950 kPa
